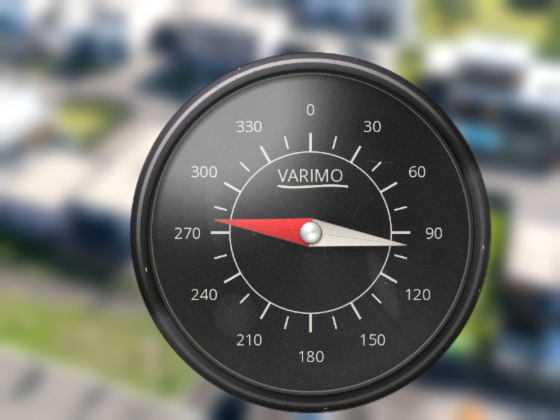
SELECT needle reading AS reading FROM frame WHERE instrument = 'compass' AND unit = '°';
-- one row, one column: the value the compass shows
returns 277.5 °
